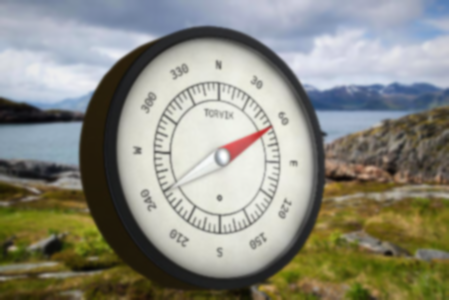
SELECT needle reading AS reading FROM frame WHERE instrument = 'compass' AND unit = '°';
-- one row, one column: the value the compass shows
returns 60 °
